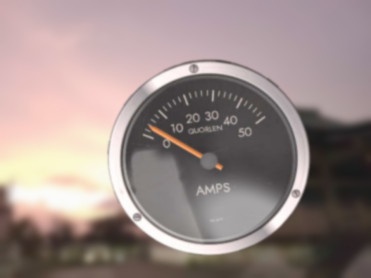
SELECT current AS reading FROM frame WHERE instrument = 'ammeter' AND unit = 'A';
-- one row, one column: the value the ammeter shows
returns 4 A
